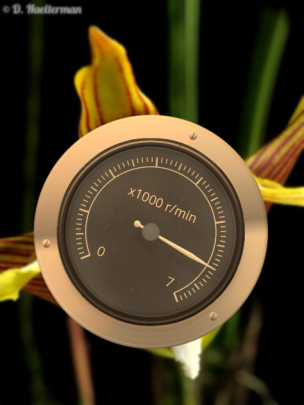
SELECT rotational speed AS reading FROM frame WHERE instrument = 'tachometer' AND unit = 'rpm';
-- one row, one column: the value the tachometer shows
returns 6000 rpm
